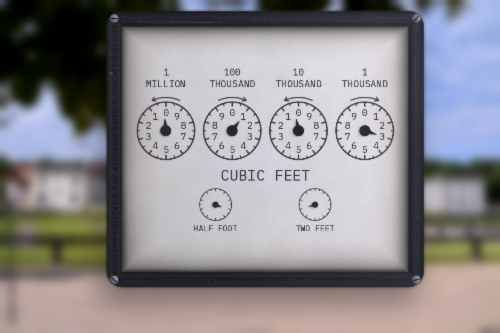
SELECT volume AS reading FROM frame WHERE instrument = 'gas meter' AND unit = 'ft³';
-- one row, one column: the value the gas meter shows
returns 10300 ft³
